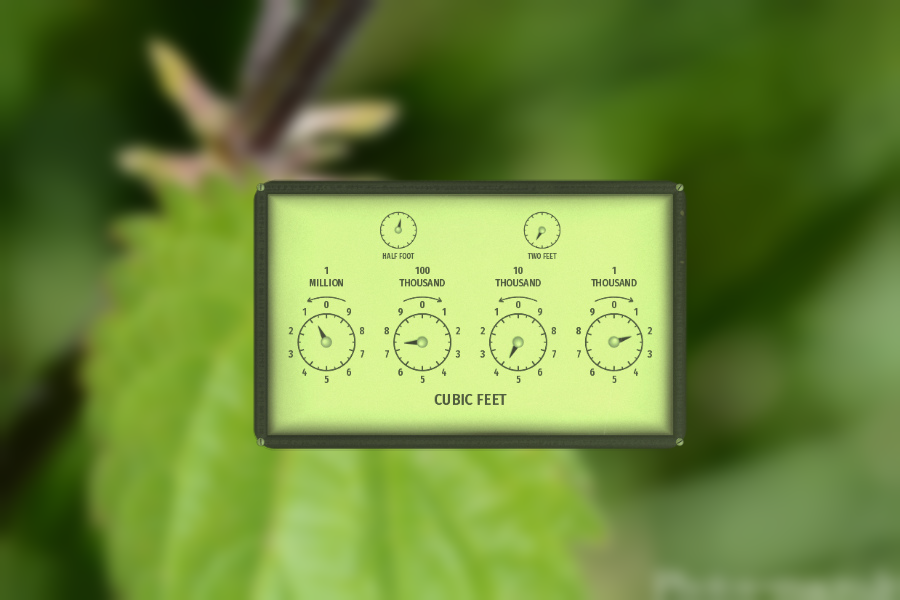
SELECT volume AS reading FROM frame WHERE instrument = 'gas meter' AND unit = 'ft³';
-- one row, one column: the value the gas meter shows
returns 74200 ft³
